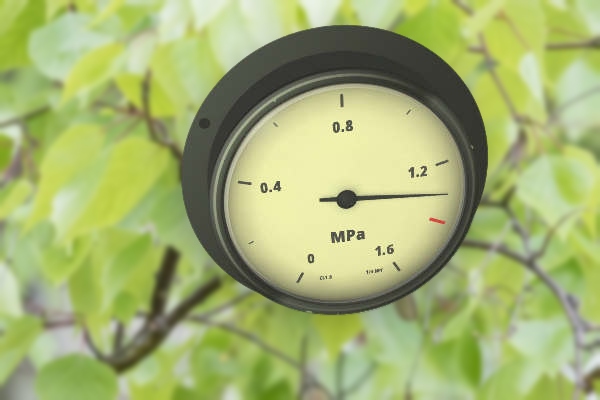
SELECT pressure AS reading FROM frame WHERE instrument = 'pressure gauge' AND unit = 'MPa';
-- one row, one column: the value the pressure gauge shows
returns 1.3 MPa
